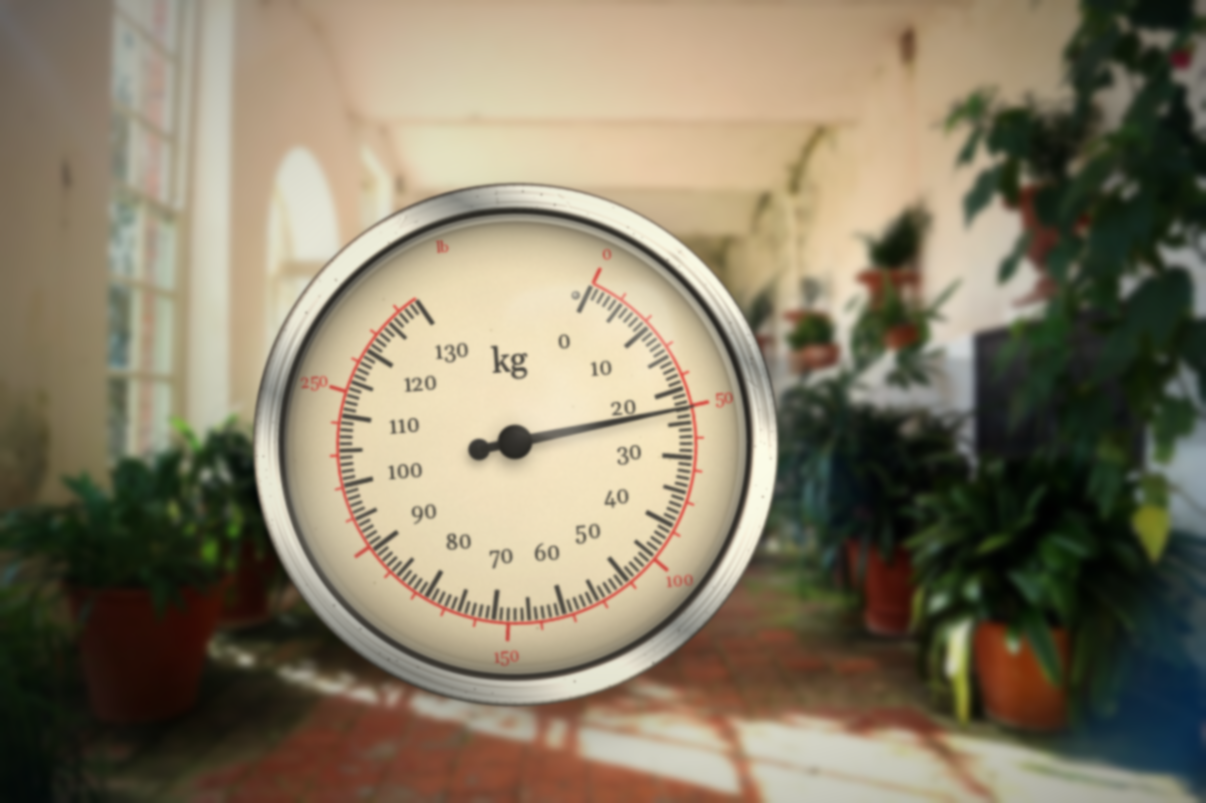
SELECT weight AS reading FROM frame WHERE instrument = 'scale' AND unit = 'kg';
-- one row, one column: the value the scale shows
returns 23 kg
